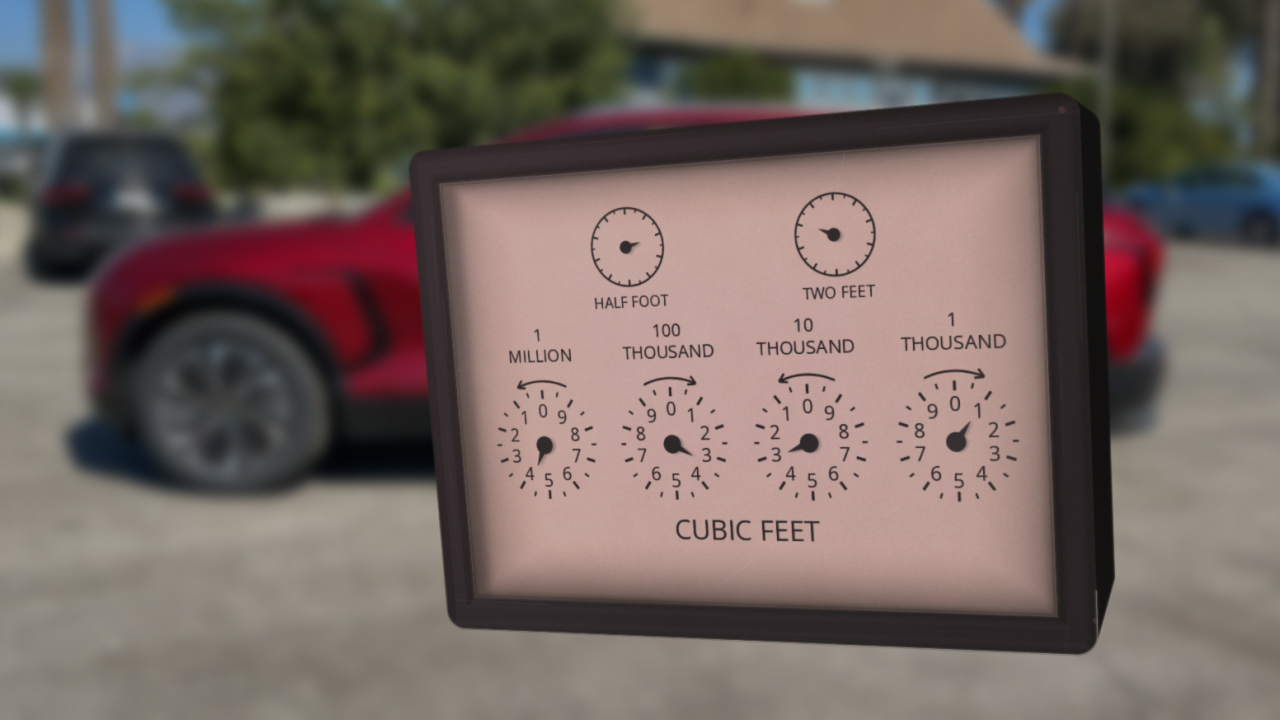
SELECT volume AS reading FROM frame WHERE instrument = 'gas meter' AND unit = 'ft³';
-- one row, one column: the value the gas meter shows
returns 433100 ft³
